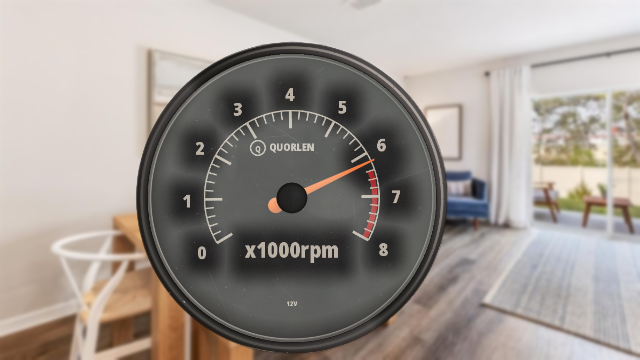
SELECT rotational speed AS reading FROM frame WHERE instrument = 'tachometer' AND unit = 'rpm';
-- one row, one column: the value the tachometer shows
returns 6200 rpm
